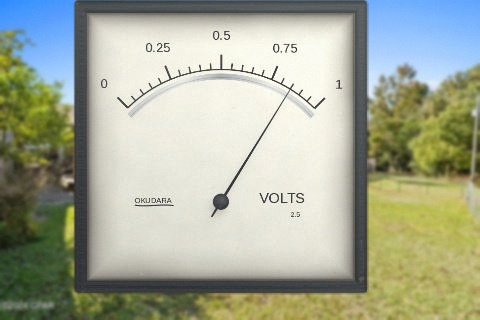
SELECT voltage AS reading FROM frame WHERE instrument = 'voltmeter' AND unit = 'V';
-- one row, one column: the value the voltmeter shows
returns 0.85 V
